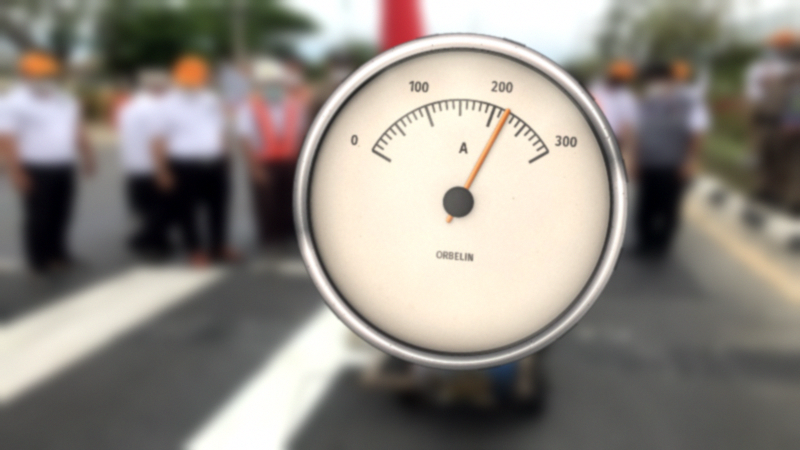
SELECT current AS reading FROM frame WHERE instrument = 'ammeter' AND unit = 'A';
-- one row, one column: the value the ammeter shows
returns 220 A
